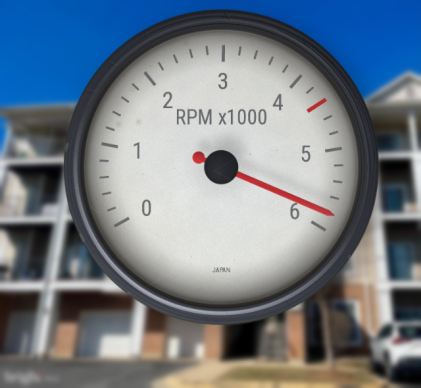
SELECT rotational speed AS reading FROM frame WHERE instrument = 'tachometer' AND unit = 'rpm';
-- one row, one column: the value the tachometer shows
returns 5800 rpm
